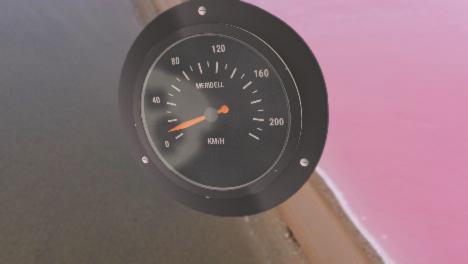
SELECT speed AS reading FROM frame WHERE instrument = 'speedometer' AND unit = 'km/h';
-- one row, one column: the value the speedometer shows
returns 10 km/h
